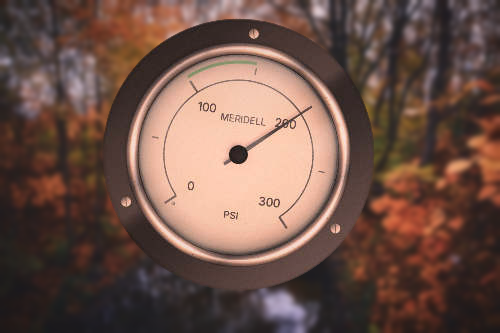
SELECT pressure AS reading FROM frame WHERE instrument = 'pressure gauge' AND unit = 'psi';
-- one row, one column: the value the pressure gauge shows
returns 200 psi
